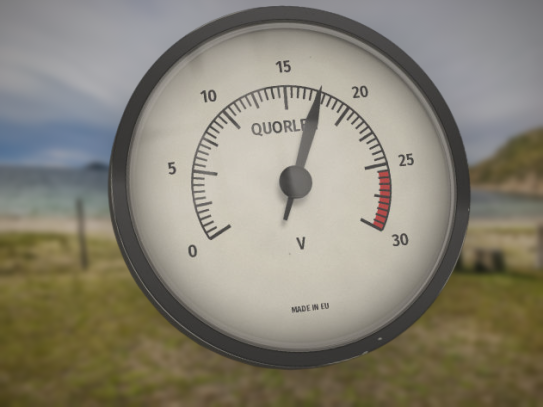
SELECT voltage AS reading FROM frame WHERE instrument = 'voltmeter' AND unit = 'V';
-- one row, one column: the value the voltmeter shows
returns 17.5 V
